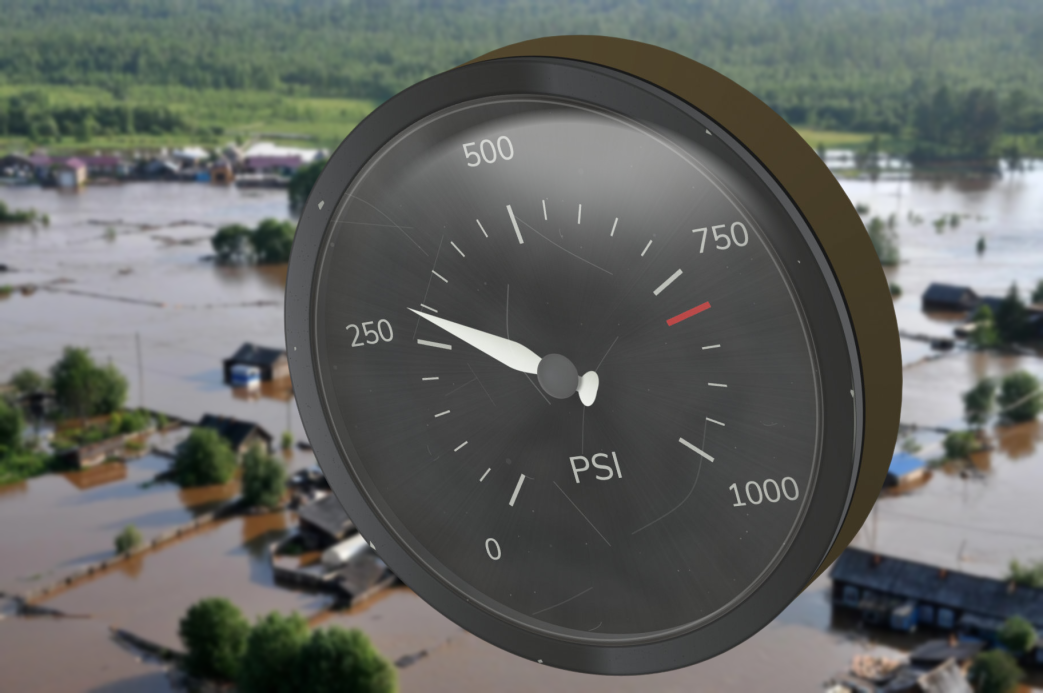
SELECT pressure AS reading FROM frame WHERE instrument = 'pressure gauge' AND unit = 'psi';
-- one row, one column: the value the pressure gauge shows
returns 300 psi
